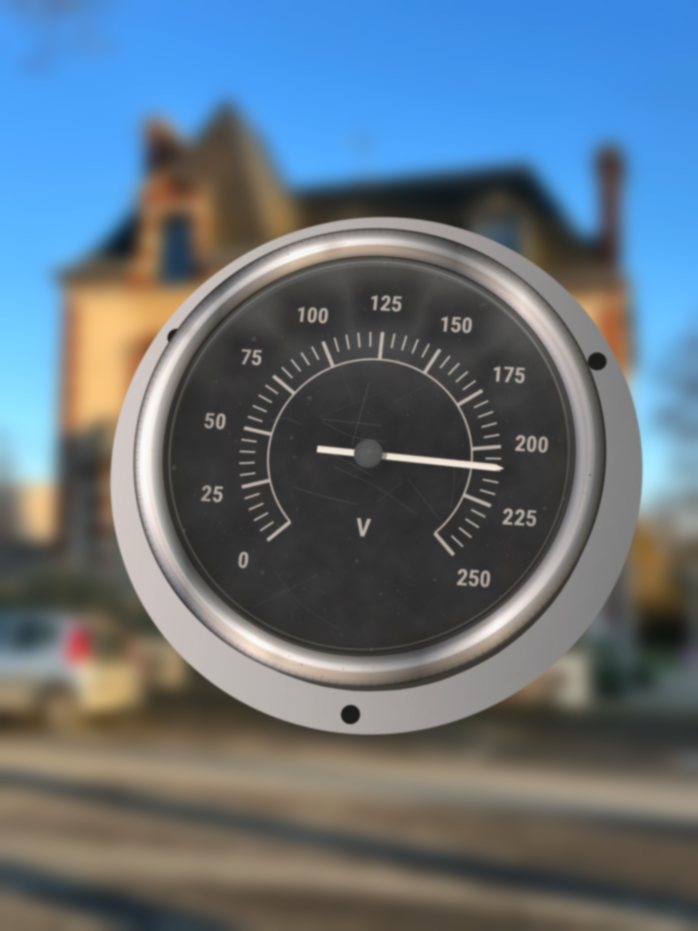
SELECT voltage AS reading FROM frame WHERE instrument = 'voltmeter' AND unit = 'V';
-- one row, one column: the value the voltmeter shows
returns 210 V
